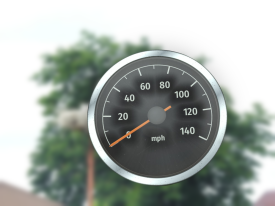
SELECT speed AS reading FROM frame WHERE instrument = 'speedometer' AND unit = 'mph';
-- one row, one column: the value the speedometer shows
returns 0 mph
